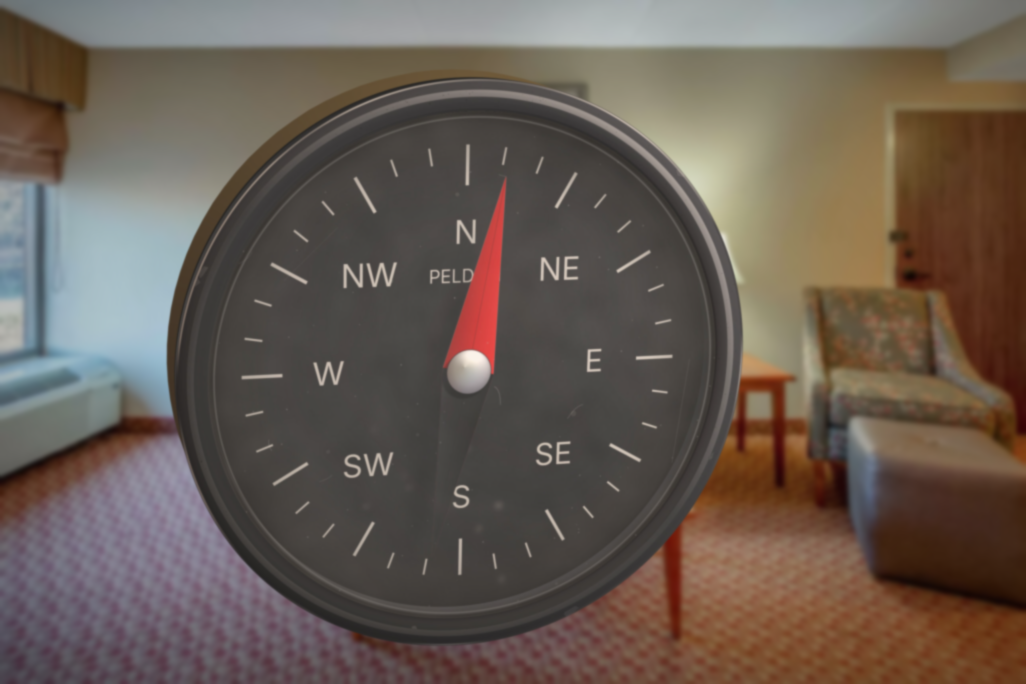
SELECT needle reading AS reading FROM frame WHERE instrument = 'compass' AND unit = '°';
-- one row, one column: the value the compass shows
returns 10 °
